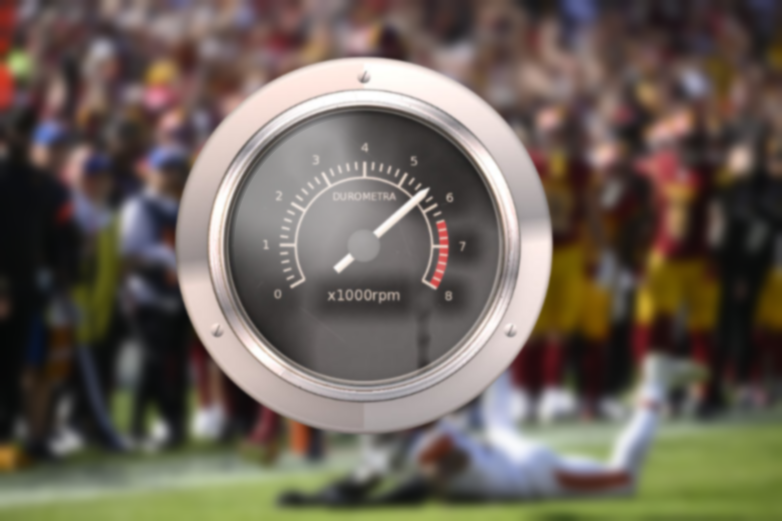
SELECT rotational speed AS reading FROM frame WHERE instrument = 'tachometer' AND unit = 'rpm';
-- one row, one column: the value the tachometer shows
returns 5600 rpm
